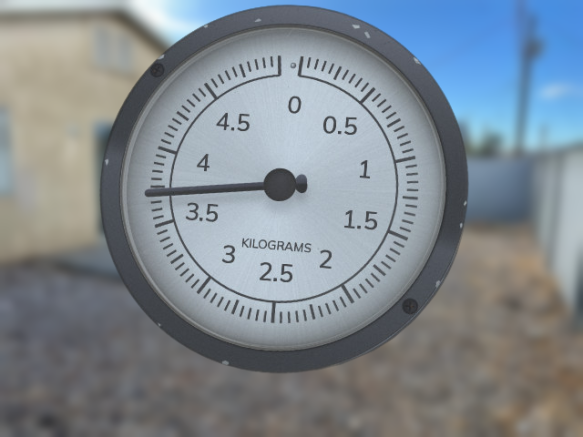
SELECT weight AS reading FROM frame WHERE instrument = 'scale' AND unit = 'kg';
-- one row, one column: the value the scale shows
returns 3.7 kg
